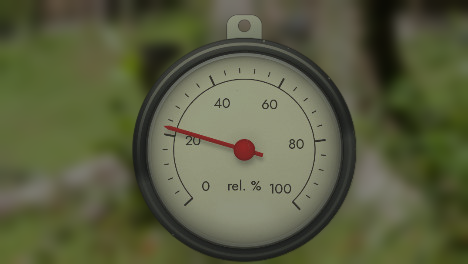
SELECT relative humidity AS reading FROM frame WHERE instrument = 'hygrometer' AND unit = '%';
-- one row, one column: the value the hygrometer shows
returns 22 %
